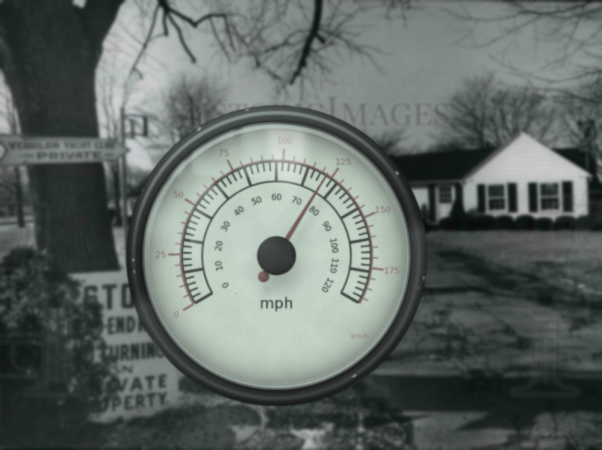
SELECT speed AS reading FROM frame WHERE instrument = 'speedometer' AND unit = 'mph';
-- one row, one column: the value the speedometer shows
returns 76 mph
